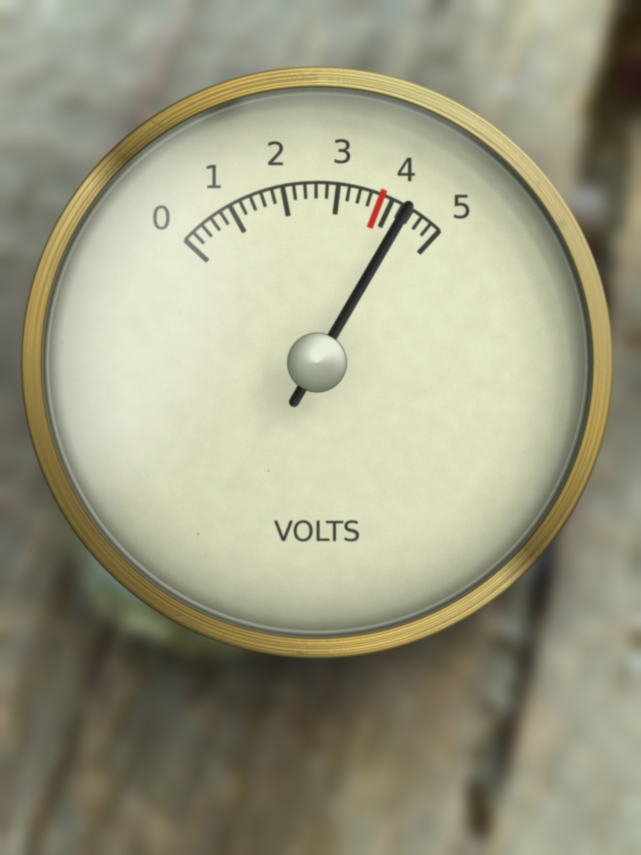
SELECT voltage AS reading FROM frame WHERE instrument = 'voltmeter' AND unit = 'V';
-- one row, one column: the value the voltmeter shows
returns 4.3 V
